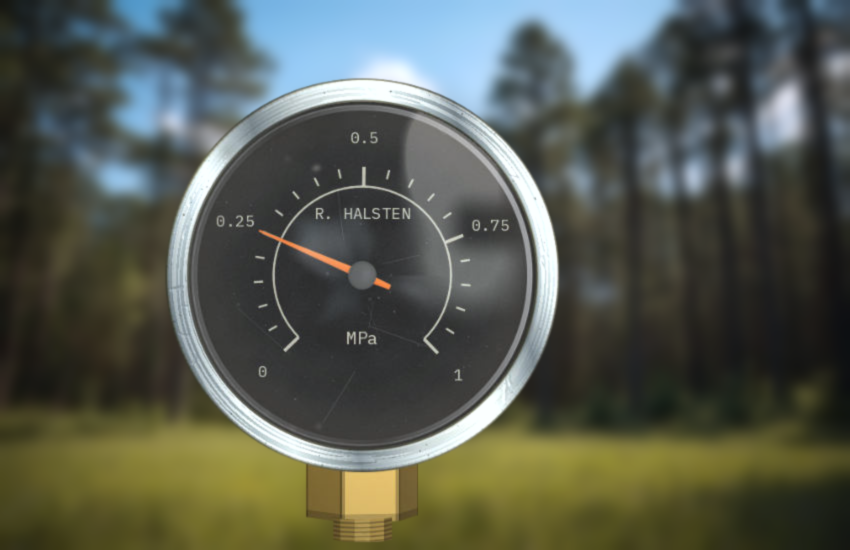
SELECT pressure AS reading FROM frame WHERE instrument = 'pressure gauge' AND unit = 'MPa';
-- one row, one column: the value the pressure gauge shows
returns 0.25 MPa
